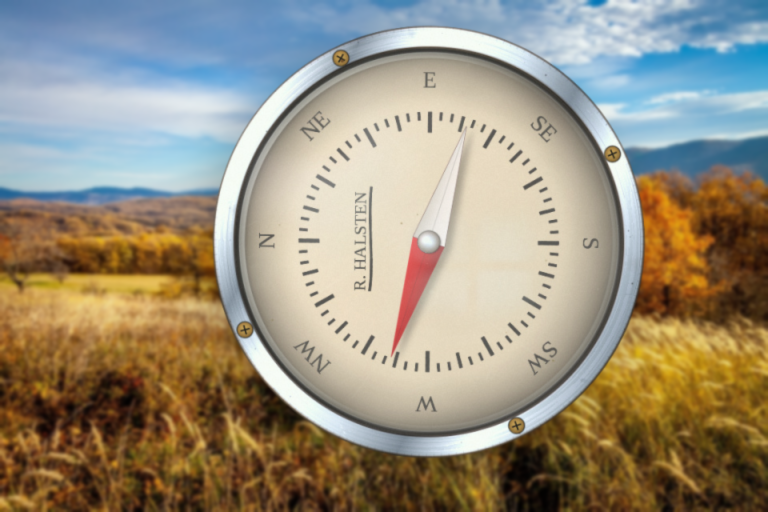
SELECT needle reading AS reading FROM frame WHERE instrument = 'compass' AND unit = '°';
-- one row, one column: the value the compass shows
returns 287.5 °
